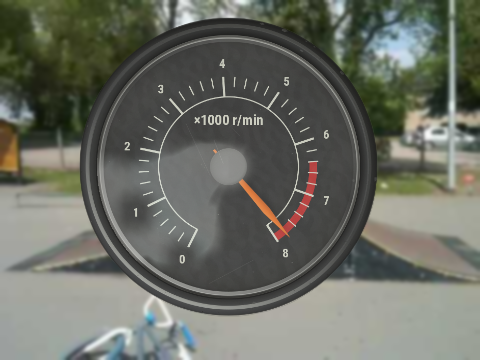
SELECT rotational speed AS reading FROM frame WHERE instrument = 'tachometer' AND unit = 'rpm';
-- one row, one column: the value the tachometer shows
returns 7800 rpm
